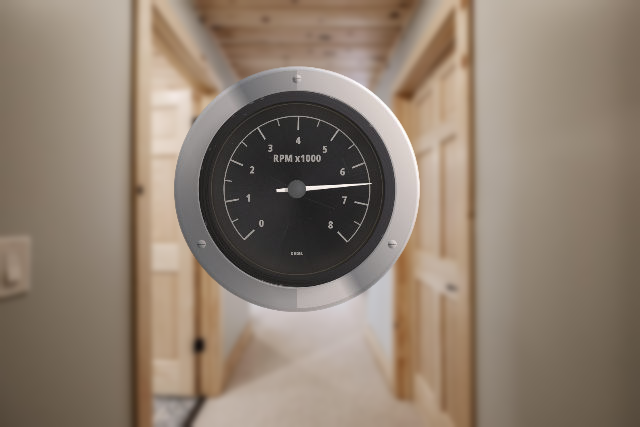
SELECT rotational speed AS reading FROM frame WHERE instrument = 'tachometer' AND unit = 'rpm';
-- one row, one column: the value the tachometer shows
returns 6500 rpm
